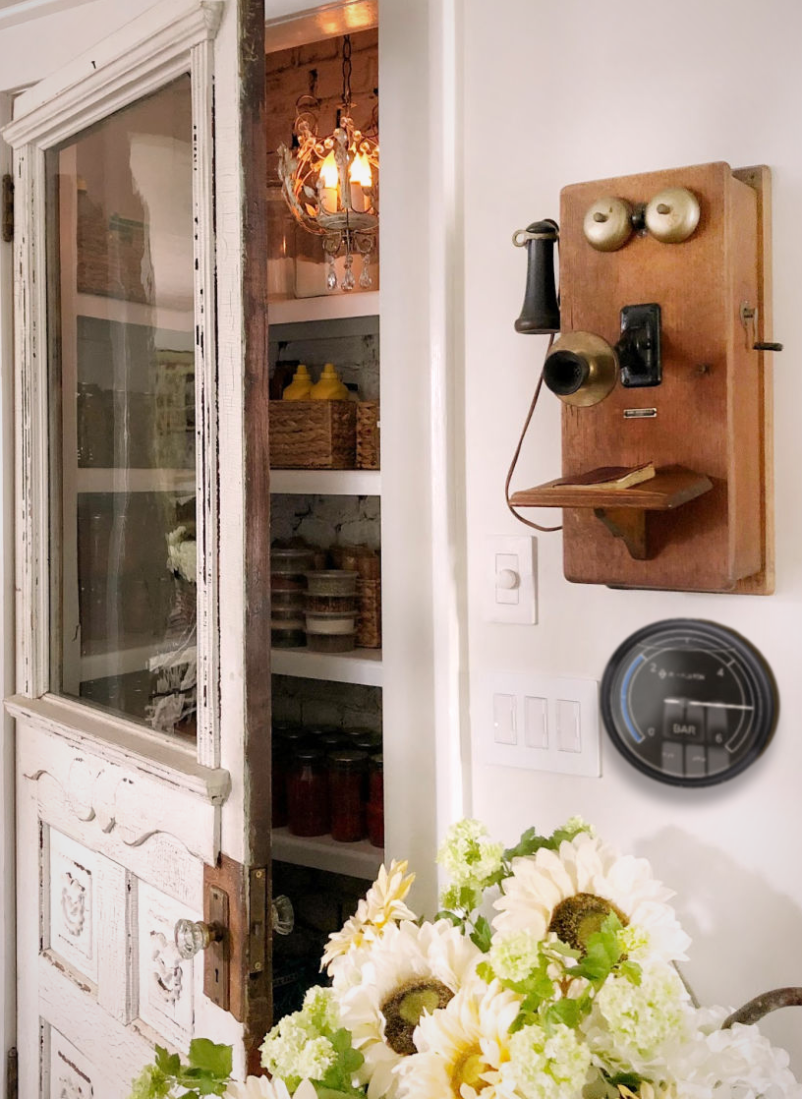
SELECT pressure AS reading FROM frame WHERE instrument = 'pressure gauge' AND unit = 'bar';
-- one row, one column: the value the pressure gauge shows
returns 5 bar
